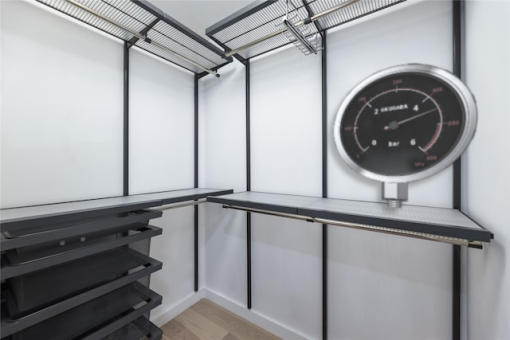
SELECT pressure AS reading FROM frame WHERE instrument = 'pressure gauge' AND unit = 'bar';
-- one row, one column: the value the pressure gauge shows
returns 4.5 bar
